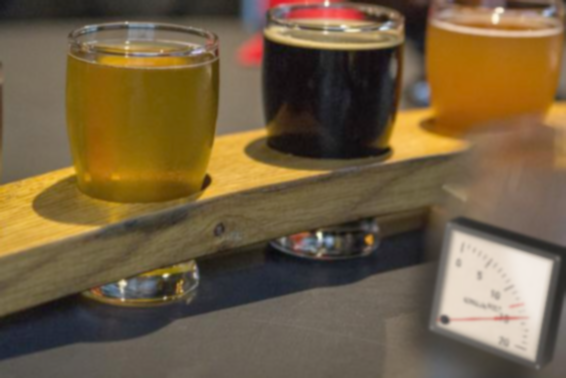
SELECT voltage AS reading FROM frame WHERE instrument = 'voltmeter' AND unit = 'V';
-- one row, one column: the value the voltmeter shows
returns 15 V
